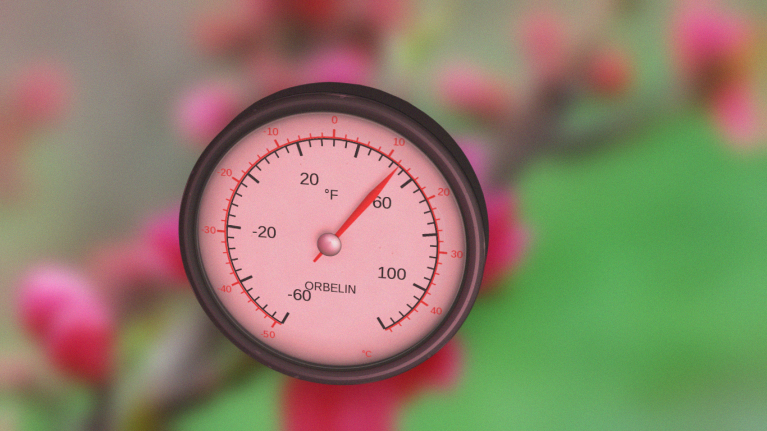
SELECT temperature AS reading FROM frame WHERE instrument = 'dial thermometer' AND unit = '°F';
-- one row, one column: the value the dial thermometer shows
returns 54 °F
